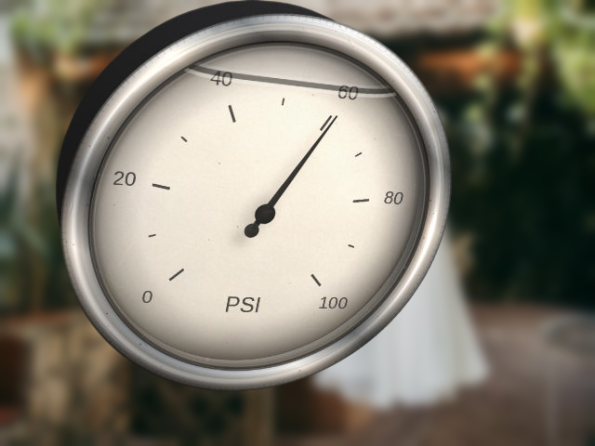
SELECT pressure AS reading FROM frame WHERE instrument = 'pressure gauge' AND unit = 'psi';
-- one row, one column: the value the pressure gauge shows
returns 60 psi
